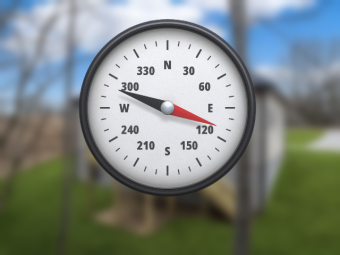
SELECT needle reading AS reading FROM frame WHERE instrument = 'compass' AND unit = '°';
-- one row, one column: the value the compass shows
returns 110 °
